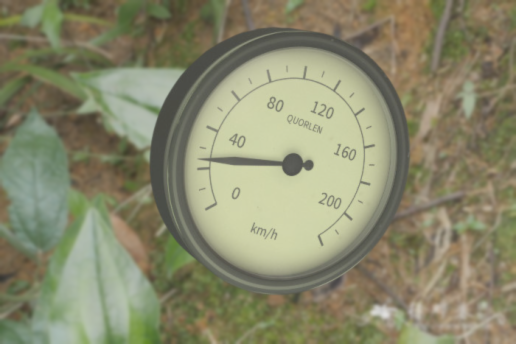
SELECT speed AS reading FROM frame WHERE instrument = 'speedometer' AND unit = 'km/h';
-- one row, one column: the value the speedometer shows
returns 25 km/h
